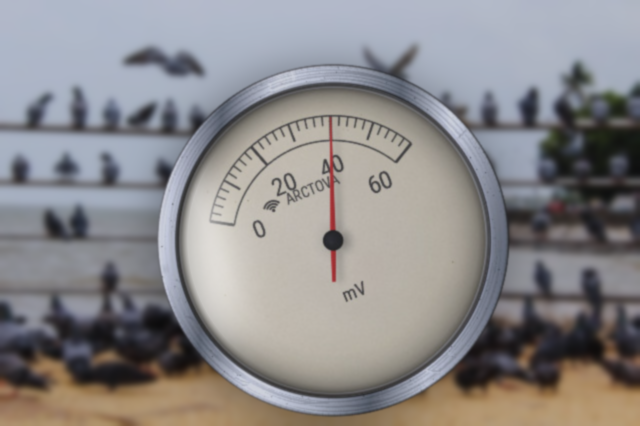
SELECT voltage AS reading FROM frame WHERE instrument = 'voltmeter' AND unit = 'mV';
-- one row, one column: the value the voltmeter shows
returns 40 mV
